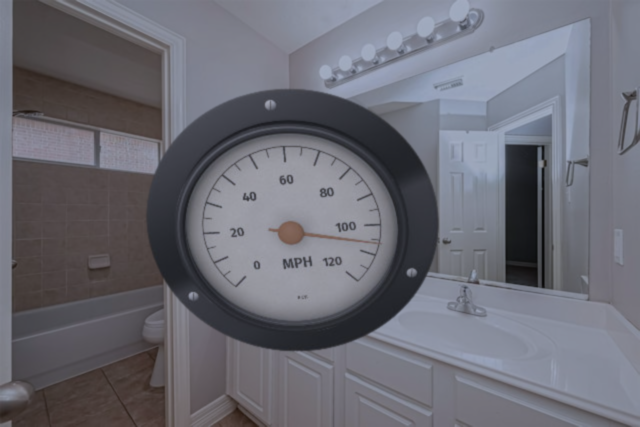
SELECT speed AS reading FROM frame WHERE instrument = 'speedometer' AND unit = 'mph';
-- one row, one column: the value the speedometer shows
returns 105 mph
